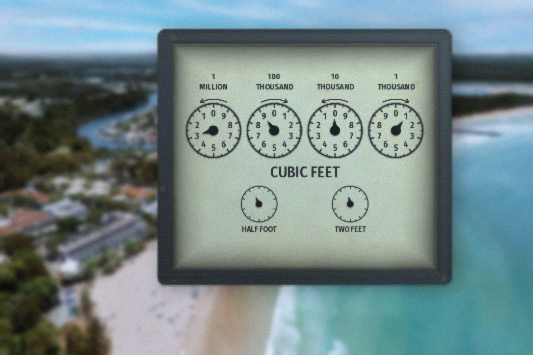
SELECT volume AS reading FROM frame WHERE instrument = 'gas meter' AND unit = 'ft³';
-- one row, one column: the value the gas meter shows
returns 290100 ft³
